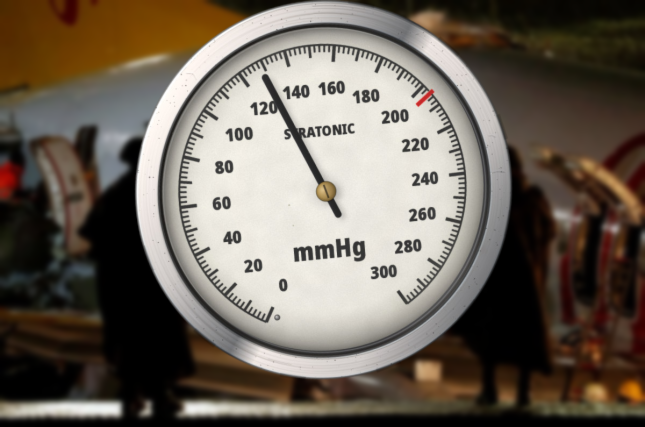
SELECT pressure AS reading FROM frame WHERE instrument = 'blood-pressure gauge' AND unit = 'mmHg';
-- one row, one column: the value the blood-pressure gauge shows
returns 128 mmHg
